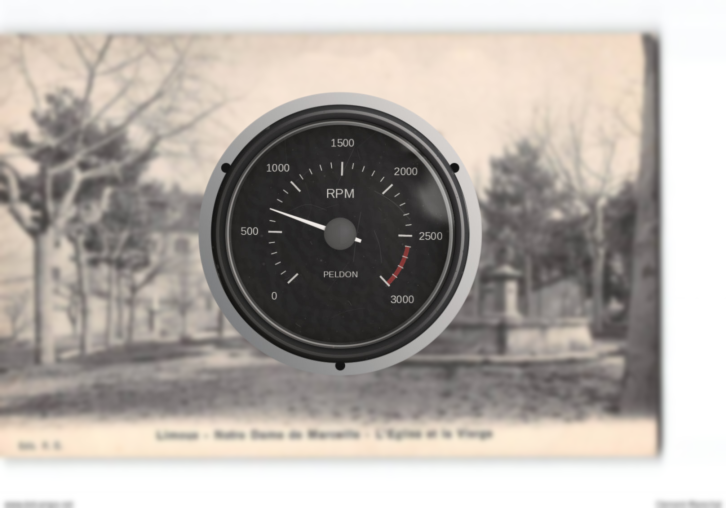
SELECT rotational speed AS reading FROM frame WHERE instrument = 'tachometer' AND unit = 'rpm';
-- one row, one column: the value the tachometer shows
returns 700 rpm
